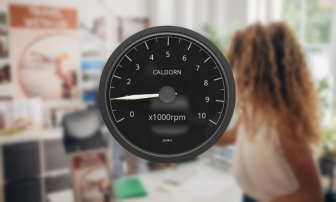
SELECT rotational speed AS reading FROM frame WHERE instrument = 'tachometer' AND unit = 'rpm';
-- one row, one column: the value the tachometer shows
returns 1000 rpm
